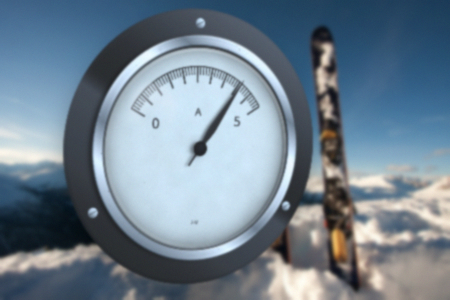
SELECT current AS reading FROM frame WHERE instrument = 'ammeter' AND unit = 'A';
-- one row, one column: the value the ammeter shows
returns 4 A
